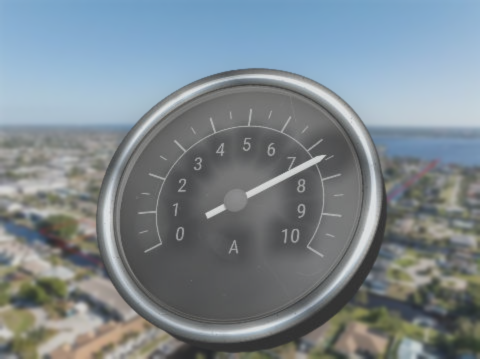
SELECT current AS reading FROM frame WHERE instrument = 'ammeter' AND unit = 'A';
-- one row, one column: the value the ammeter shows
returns 7.5 A
